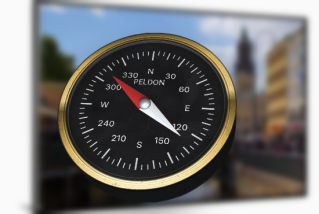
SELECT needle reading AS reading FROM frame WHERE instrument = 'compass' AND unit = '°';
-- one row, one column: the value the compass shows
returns 310 °
